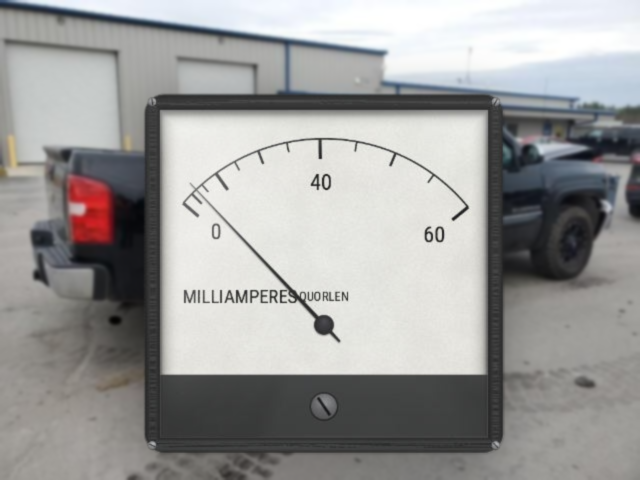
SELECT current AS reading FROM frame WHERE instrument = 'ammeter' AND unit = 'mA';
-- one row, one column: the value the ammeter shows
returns 12.5 mA
